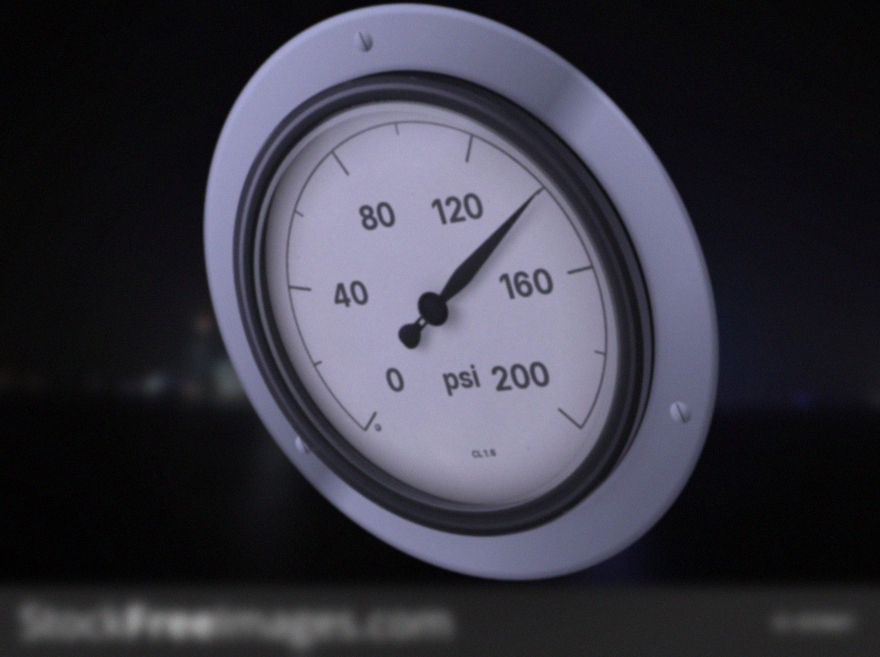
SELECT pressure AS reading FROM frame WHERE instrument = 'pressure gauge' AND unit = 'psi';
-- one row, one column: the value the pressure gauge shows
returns 140 psi
